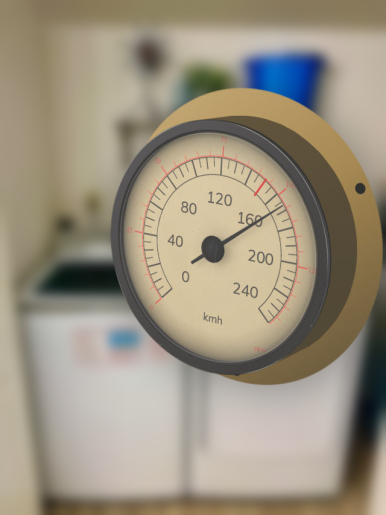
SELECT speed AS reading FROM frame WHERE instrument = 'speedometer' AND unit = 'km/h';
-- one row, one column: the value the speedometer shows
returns 167.5 km/h
